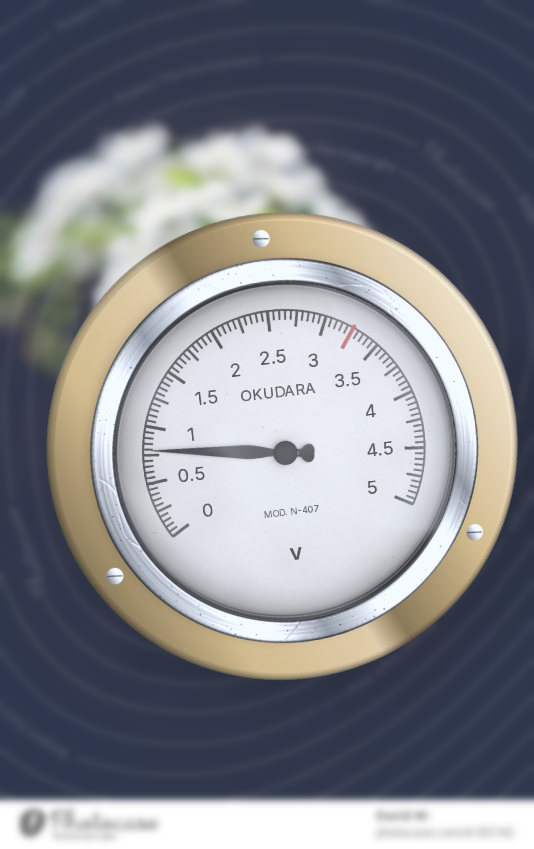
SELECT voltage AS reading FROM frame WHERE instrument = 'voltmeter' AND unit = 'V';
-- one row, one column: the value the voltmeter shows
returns 0.8 V
